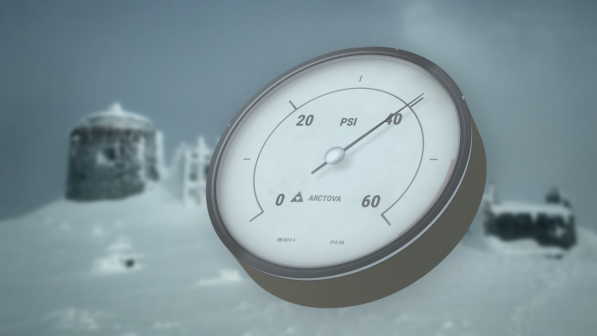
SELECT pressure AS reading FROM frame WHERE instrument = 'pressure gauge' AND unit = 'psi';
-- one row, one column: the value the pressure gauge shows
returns 40 psi
